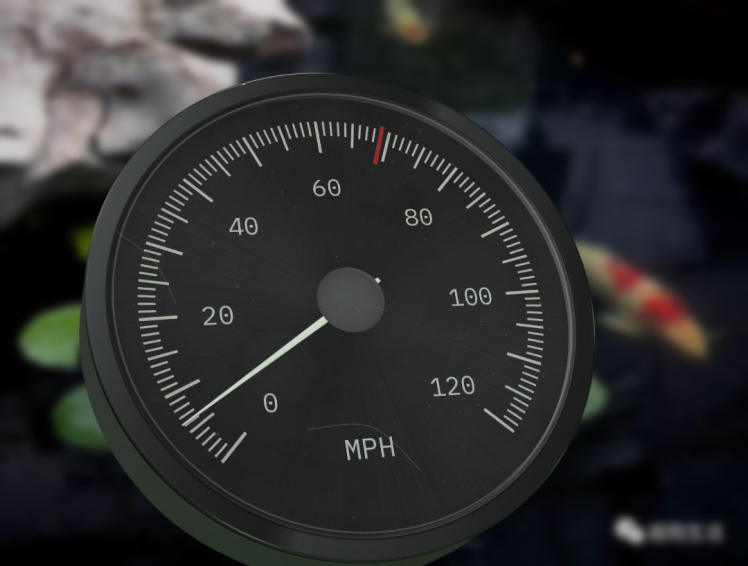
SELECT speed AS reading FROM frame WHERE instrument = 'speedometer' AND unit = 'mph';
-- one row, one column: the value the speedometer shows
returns 6 mph
